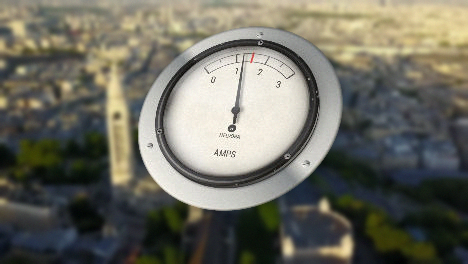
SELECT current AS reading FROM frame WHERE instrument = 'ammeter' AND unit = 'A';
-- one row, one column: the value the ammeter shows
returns 1.25 A
